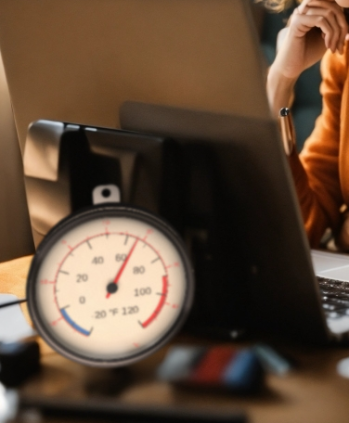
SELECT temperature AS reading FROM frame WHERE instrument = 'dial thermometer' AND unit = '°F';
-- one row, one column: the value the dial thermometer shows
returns 65 °F
